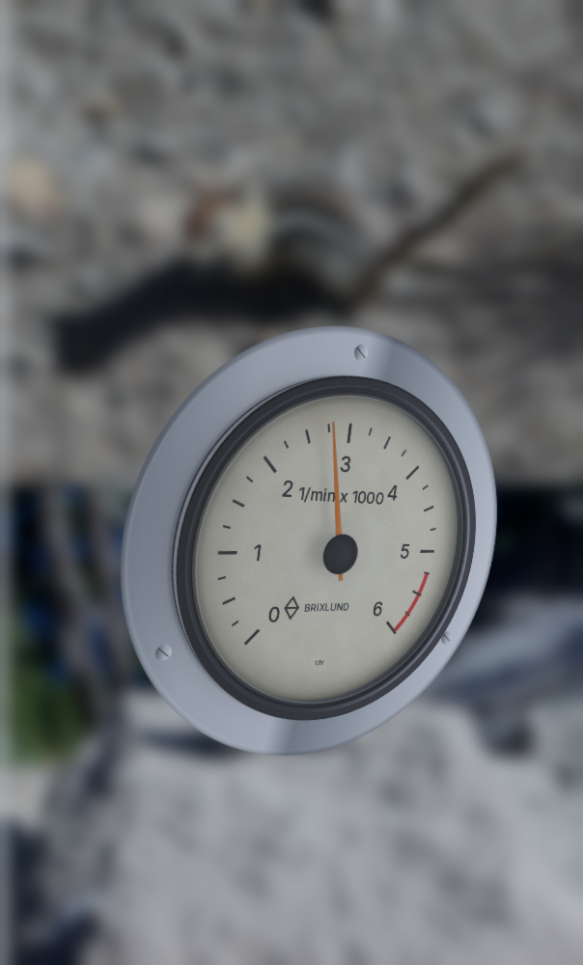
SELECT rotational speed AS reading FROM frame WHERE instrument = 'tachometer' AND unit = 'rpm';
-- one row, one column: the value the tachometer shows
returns 2750 rpm
